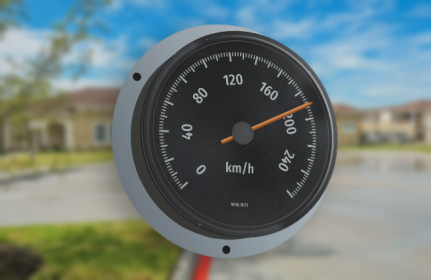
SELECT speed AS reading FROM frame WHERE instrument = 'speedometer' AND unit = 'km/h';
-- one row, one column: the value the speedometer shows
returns 190 km/h
